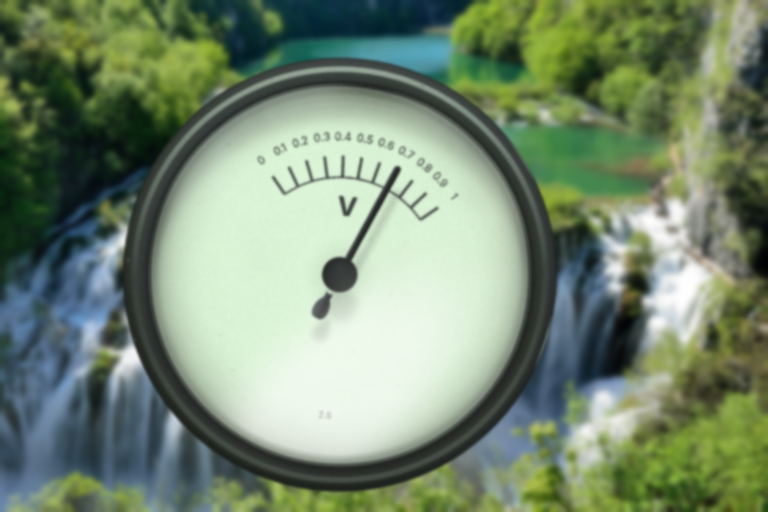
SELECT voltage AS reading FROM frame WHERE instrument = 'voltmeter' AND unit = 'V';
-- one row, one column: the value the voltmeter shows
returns 0.7 V
